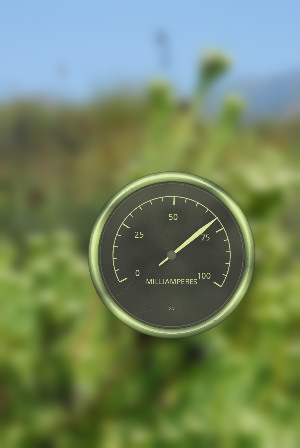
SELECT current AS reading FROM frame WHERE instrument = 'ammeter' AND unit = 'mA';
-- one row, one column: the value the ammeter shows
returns 70 mA
